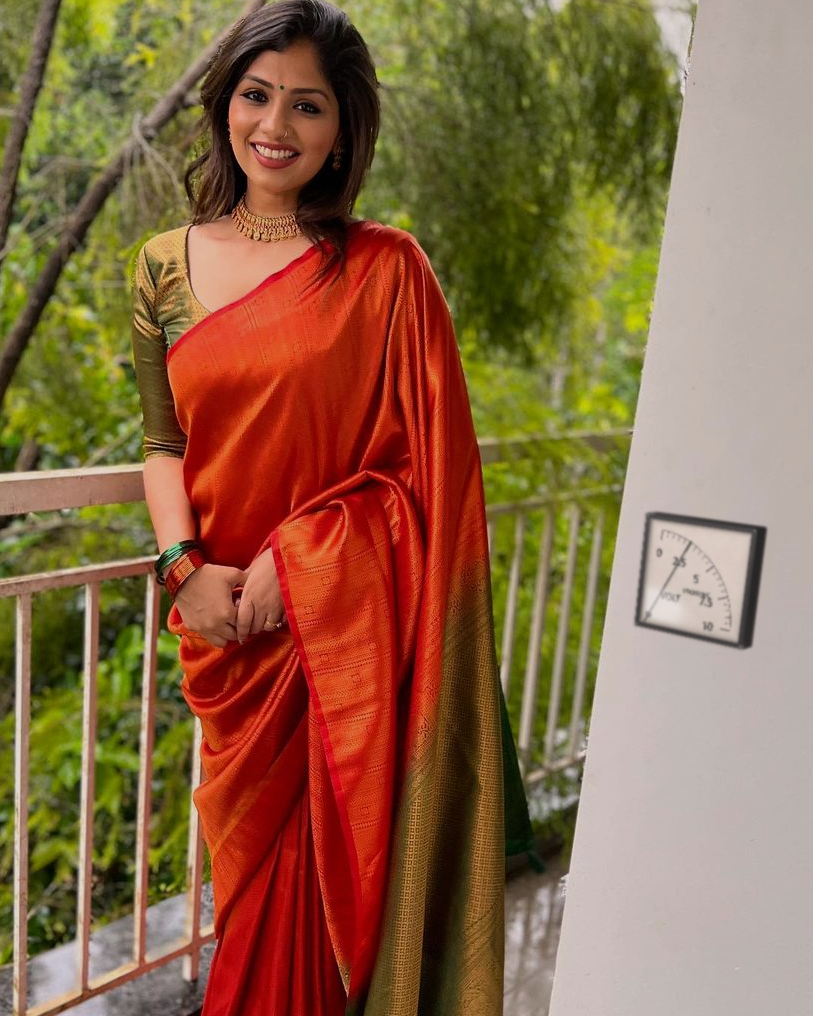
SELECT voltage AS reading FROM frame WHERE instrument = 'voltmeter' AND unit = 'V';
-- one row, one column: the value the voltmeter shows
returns 2.5 V
